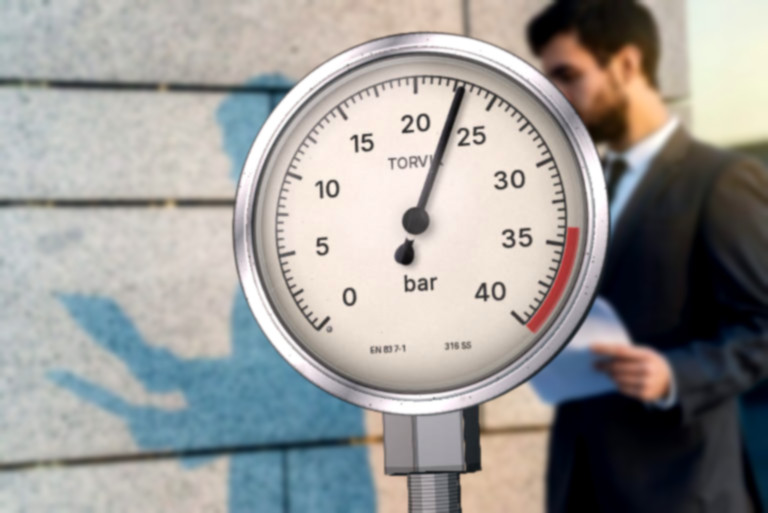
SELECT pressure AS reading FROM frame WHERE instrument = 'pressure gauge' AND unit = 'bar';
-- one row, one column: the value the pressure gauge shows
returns 23 bar
